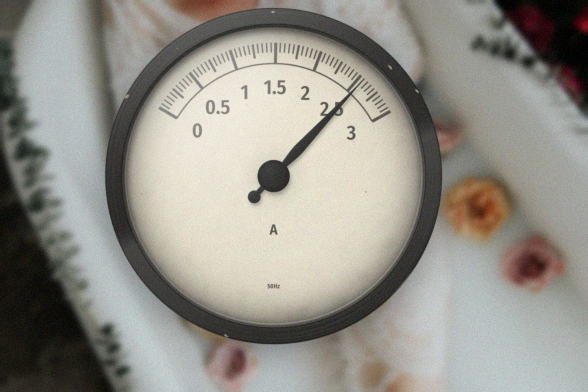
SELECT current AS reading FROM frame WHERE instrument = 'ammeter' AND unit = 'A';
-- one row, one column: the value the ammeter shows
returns 2.55 A
